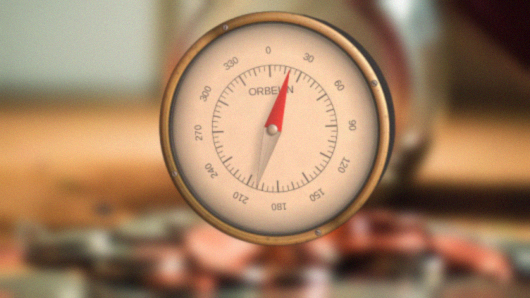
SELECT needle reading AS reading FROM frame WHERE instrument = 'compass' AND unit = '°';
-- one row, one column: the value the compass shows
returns 20 °
